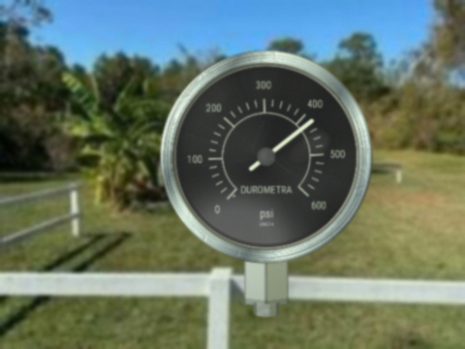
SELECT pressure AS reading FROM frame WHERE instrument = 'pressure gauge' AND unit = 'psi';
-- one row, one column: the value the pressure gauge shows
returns 420 psi
